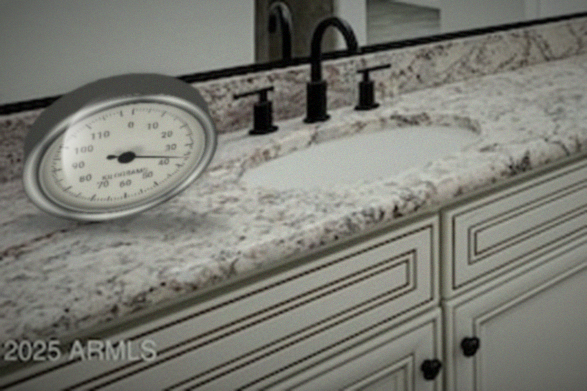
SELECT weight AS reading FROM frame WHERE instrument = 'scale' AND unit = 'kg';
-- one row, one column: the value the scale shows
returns 35 kg
